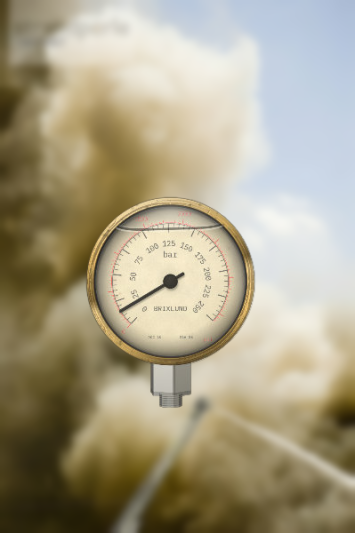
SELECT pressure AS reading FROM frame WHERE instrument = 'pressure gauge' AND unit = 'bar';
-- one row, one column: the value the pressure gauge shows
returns 15 bar
